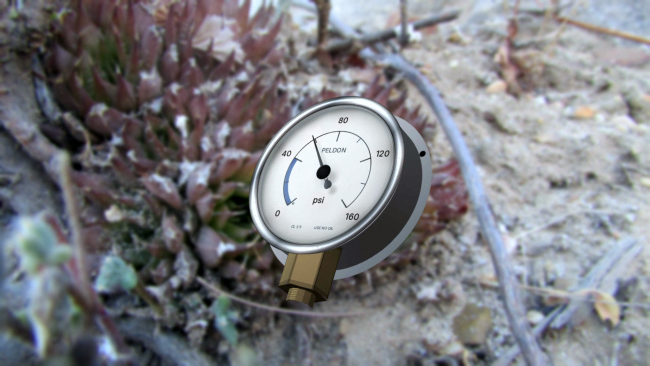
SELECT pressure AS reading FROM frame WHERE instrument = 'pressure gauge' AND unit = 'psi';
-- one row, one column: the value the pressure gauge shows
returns 60 psi
